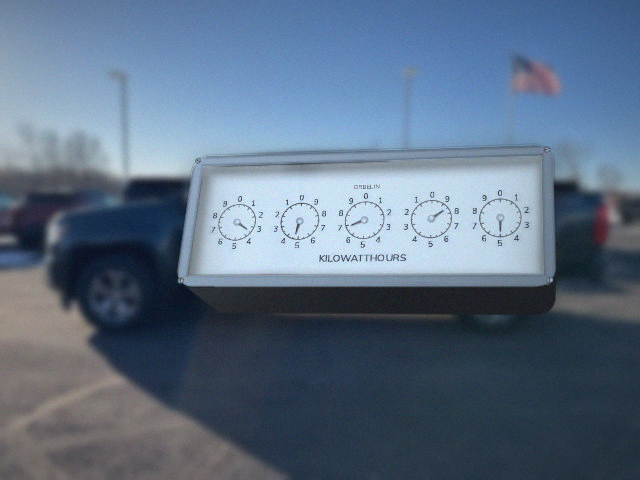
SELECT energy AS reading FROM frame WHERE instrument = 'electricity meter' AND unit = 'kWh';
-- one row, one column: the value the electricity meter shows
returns 34685 kWh
